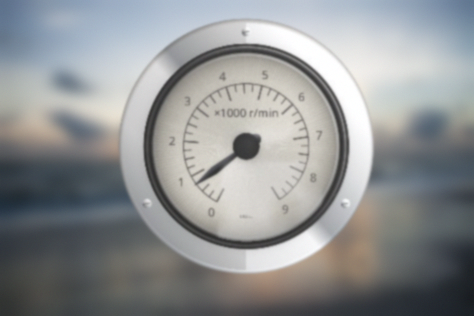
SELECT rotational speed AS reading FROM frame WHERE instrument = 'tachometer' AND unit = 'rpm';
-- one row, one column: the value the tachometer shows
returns 750 rpm
